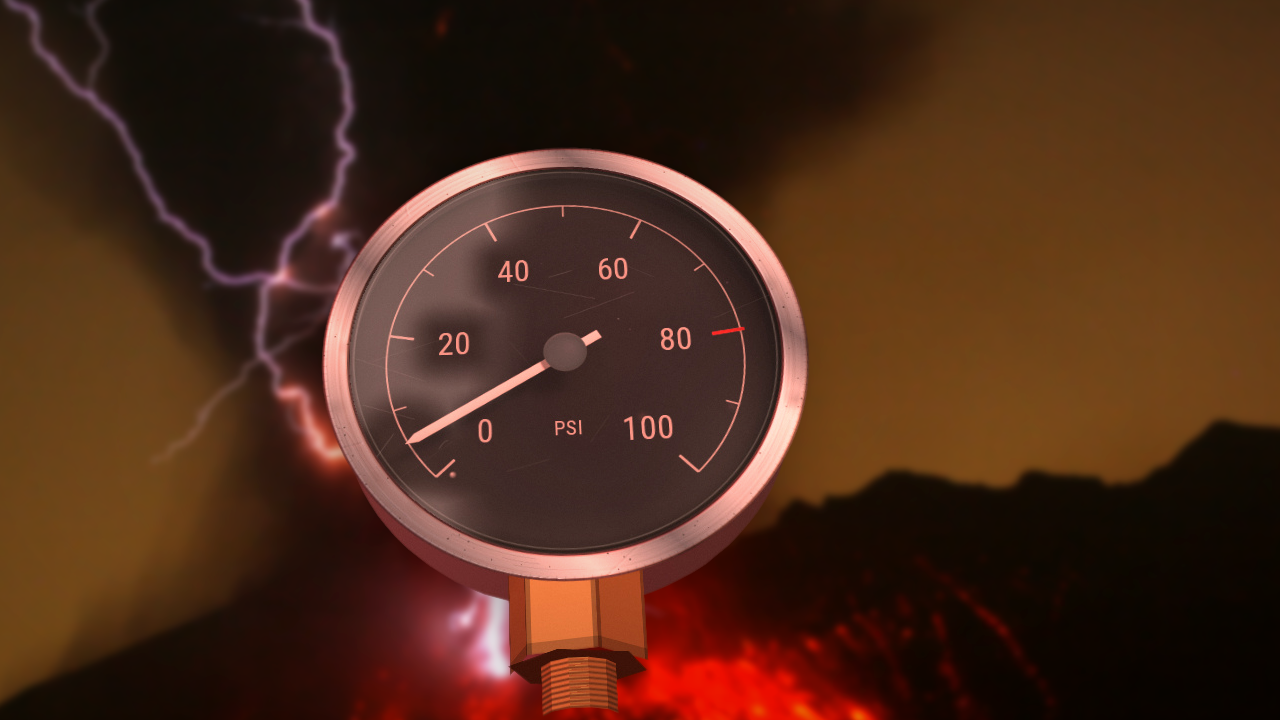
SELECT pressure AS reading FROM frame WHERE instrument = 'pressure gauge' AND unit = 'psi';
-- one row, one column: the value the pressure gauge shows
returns 5 psi
